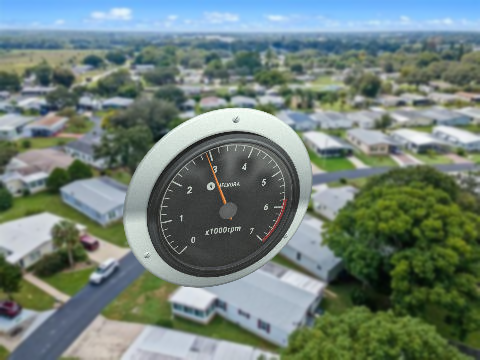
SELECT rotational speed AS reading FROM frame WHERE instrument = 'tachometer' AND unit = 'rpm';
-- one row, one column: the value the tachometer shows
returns 2900 rpm
